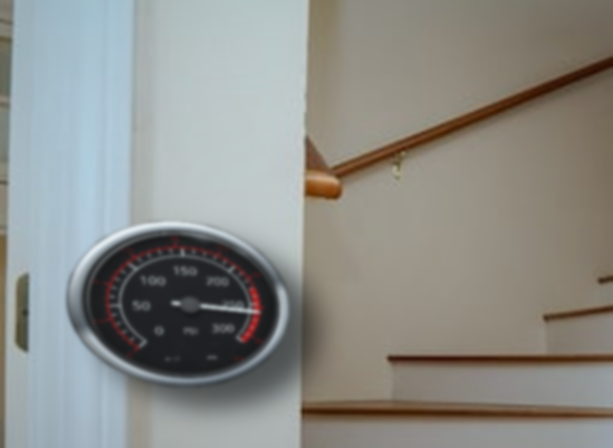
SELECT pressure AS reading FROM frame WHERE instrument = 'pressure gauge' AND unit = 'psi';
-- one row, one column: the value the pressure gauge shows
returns 260 psi
